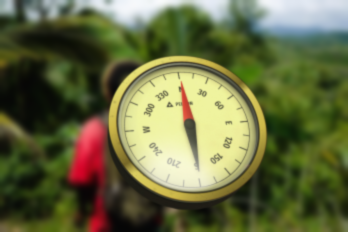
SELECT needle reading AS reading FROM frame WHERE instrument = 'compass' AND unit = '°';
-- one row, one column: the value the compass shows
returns 0 °
